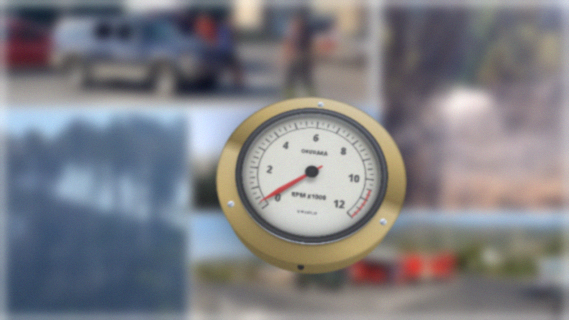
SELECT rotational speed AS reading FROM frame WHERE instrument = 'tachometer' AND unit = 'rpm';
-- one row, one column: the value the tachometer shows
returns 250 rpm
